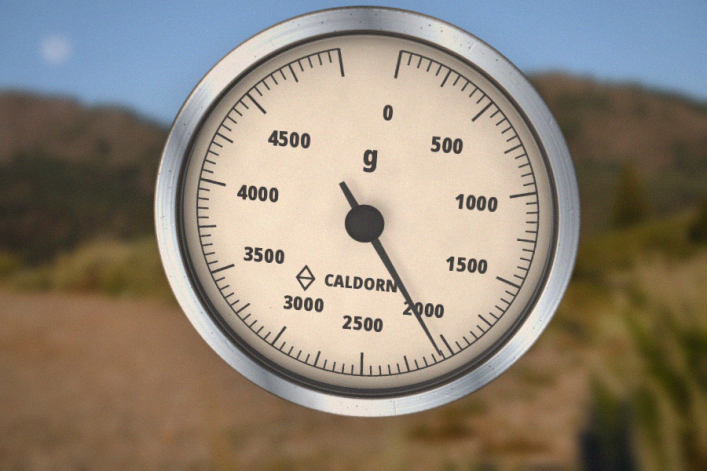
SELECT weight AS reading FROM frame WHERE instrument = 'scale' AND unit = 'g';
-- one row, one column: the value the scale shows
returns 2050 g
